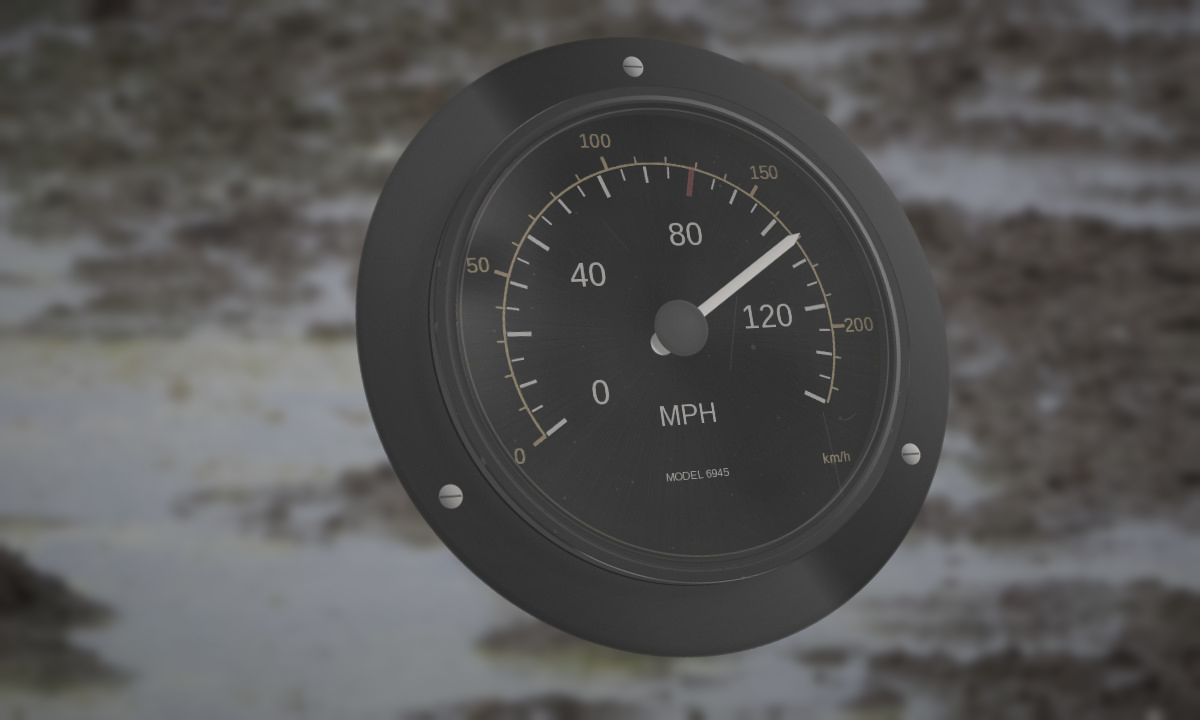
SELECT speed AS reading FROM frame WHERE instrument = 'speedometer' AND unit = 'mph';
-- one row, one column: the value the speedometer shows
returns 105 mph
